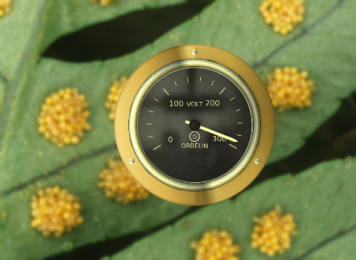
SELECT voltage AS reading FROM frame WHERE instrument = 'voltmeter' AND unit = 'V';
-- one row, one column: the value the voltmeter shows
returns 290 V
